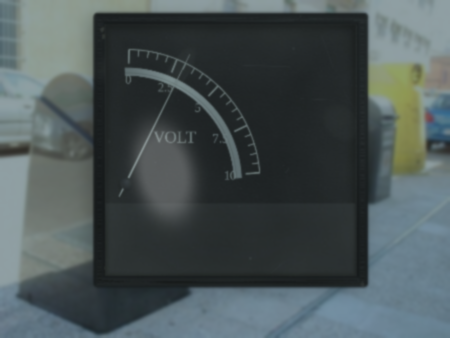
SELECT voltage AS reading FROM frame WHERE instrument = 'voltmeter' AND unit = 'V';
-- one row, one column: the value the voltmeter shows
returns 3 V
